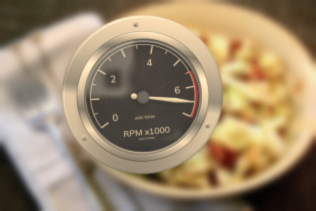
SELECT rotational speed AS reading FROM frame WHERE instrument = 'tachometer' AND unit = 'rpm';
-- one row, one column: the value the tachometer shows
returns 6500 rpm
